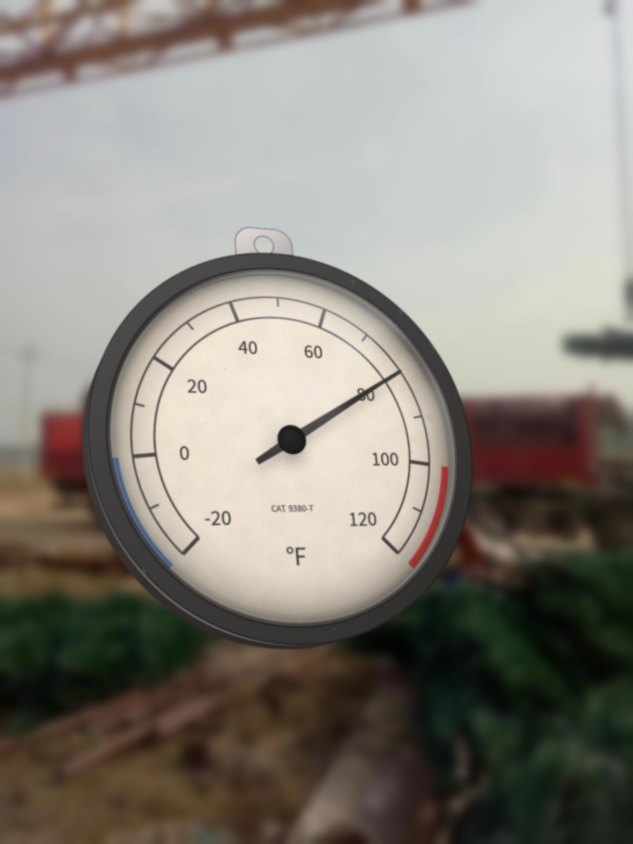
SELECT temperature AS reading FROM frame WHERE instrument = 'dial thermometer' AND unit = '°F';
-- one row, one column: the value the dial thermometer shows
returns 80 °F
